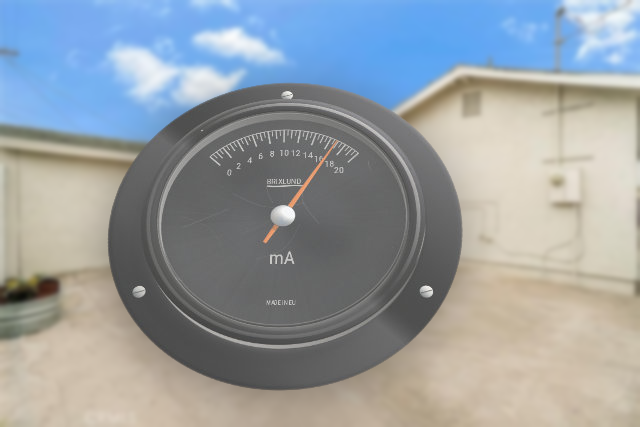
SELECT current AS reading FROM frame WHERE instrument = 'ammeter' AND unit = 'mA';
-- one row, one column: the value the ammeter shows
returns 17 mA
